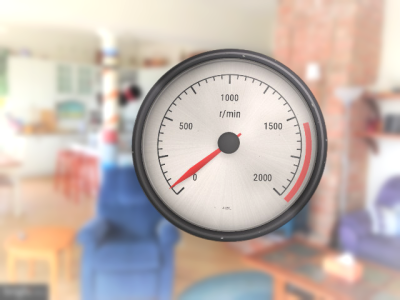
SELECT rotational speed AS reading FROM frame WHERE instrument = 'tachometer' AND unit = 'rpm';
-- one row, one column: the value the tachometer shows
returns 50 rpm
